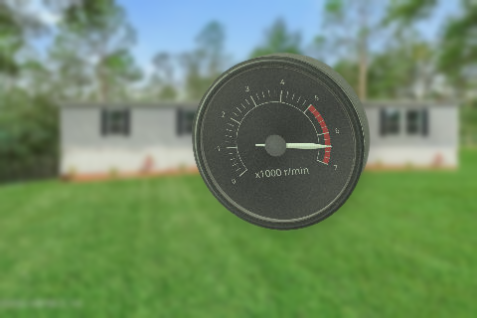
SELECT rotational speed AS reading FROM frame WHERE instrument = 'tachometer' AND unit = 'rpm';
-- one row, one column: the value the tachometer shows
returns 6400 rpm
